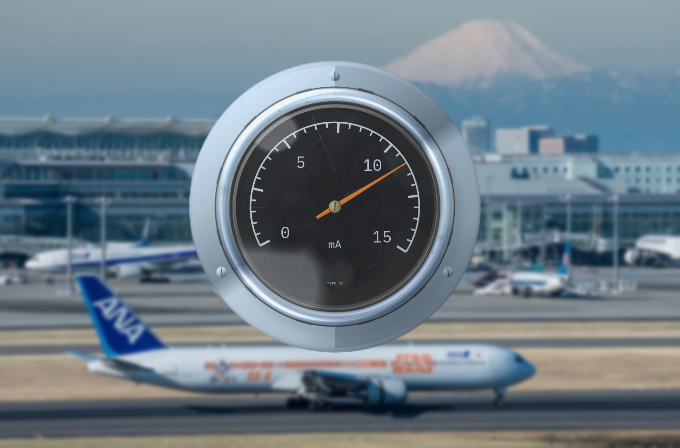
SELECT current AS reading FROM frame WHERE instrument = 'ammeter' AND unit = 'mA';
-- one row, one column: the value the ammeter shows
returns 11 mA
